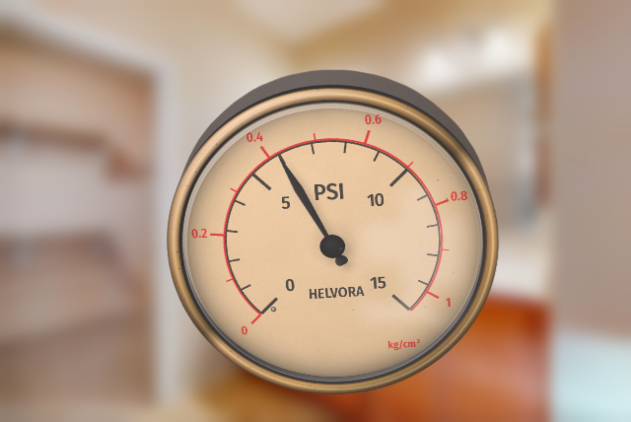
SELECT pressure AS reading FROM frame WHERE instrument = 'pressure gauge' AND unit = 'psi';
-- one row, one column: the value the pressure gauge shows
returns 6 psi
